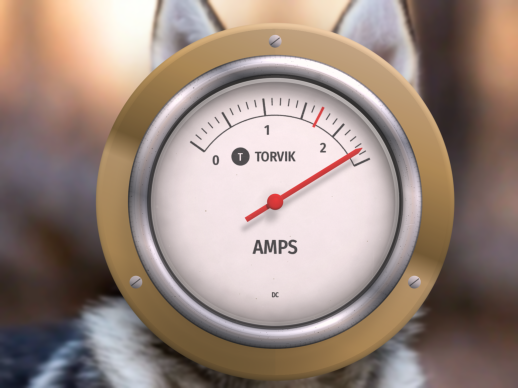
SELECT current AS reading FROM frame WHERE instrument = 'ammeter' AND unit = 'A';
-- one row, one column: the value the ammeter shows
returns 2.35 A
